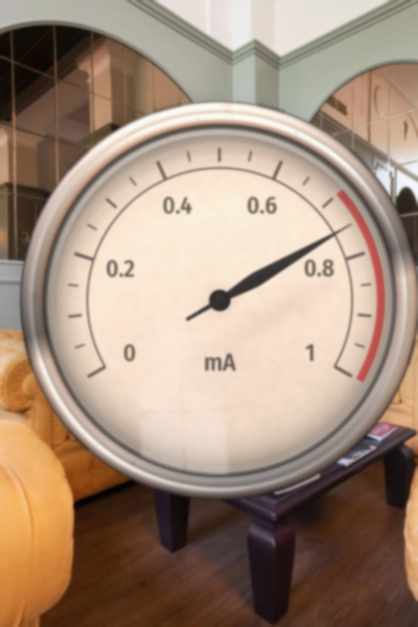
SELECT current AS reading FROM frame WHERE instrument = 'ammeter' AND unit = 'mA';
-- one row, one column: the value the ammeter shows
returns 0.75 mA
